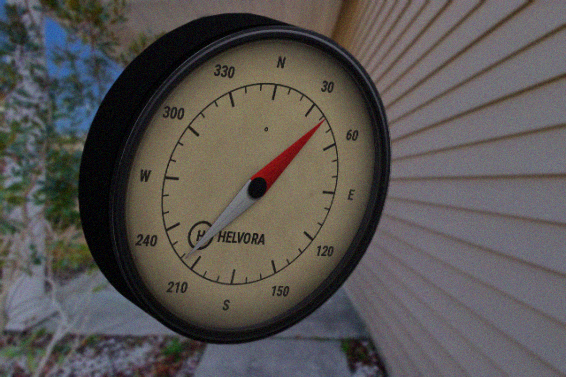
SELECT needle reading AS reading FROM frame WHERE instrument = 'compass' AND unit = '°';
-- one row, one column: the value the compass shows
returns 40 °
